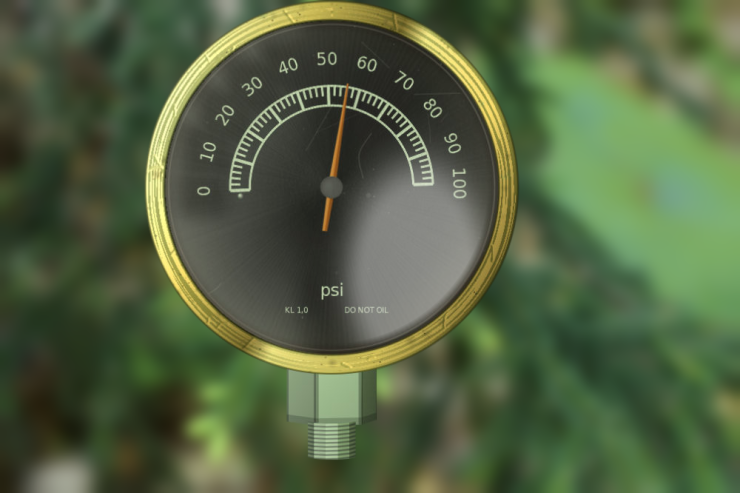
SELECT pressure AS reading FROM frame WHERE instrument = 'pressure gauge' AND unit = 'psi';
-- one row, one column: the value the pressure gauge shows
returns 56 psi
